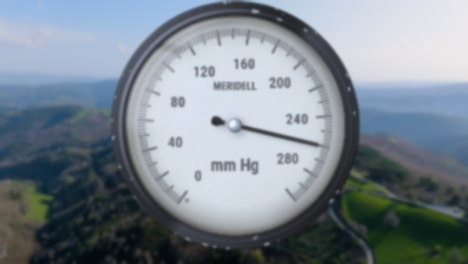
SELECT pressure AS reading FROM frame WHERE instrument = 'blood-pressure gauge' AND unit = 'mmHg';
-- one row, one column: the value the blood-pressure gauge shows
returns 260 mmHg
